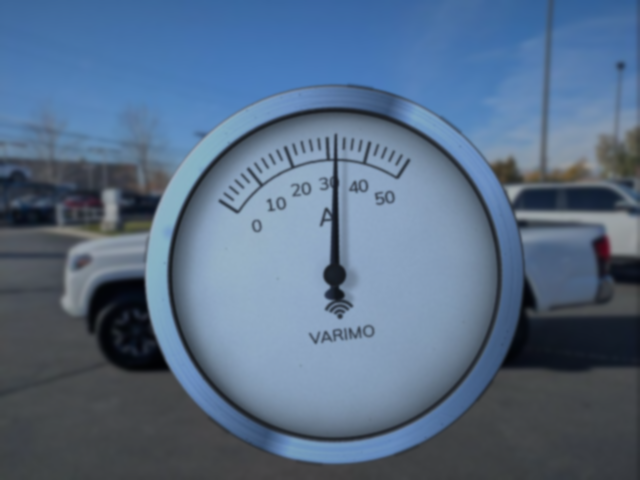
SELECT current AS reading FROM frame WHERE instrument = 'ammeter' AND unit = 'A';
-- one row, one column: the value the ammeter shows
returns 32 A
